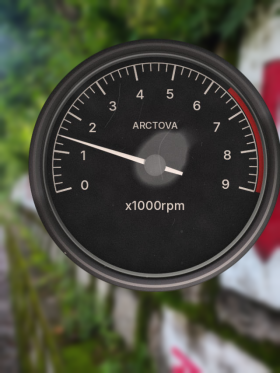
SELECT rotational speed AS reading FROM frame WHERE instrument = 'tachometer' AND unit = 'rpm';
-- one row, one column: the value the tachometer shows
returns 1400 rpm
